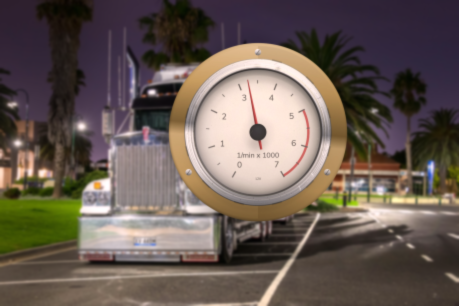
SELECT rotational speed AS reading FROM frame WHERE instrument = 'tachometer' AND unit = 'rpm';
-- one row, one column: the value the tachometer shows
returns 3250 rpm
